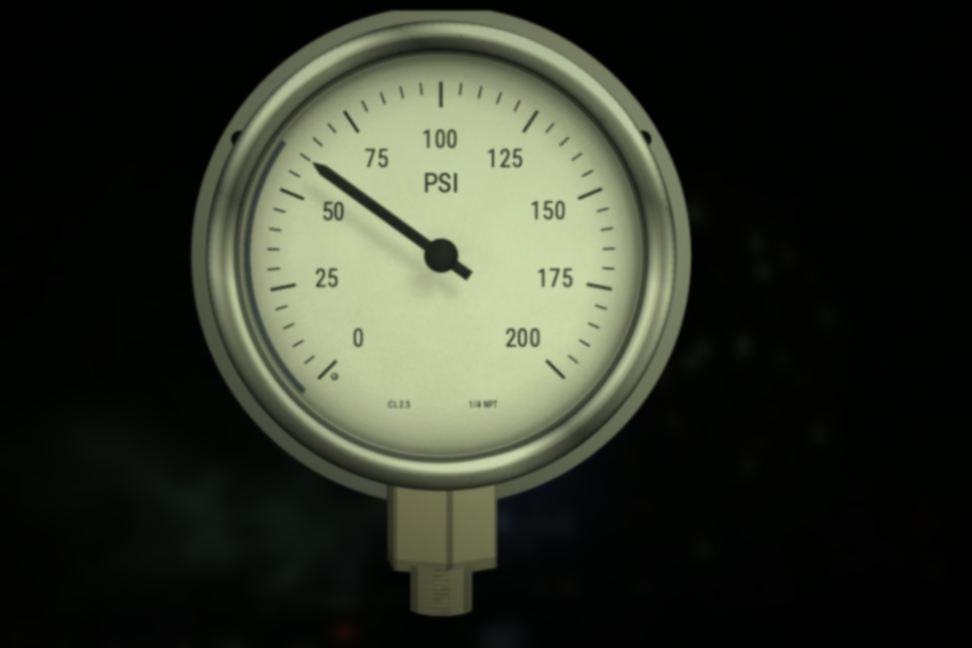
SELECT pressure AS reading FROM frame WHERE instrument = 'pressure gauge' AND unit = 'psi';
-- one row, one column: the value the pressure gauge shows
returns 60 psi
